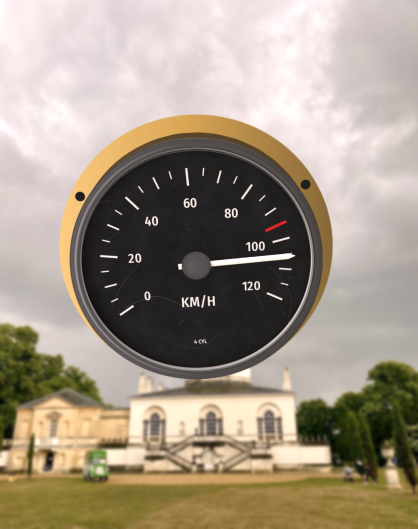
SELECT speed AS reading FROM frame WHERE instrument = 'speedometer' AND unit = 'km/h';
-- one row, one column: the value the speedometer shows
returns 105 km/h
